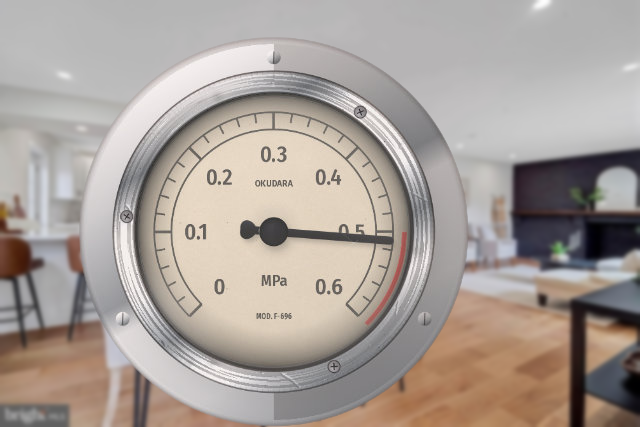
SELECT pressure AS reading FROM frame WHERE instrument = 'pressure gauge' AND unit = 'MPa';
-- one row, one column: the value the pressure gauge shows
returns 0.51 MPa
